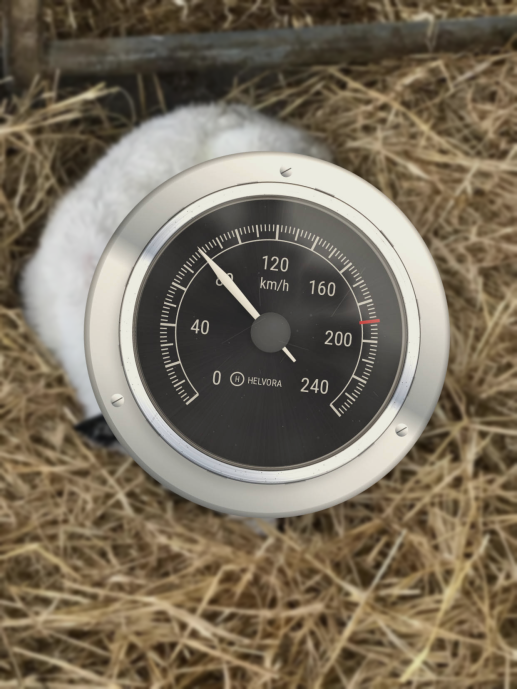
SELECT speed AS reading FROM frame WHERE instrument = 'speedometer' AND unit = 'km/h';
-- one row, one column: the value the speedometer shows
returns 80 km/h
